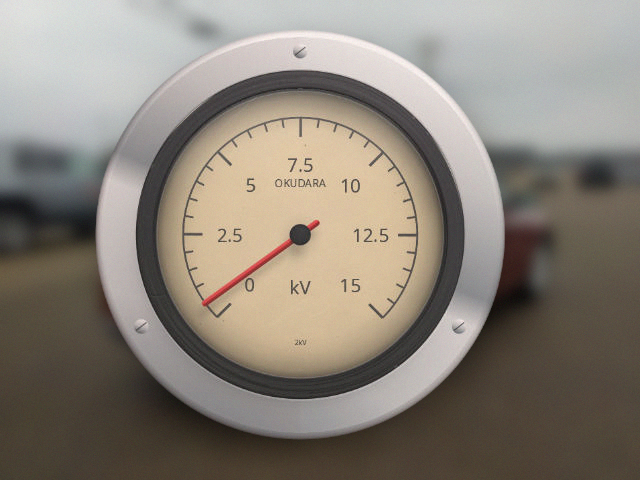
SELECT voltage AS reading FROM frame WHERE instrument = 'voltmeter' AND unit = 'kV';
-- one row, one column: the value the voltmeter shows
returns 0.5 kV
